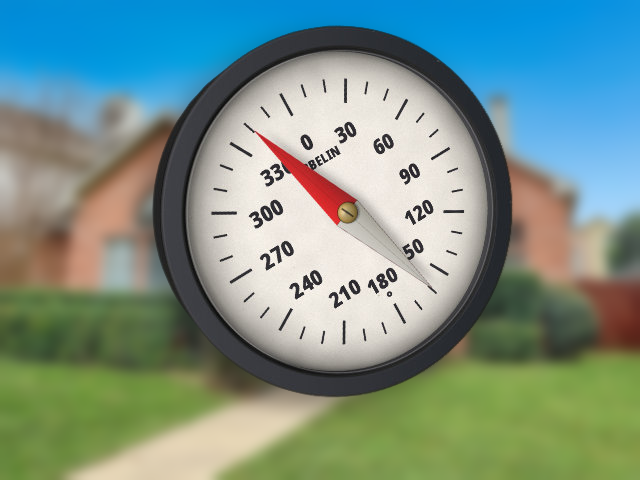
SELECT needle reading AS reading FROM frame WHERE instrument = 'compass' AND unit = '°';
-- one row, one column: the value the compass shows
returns 340 °
